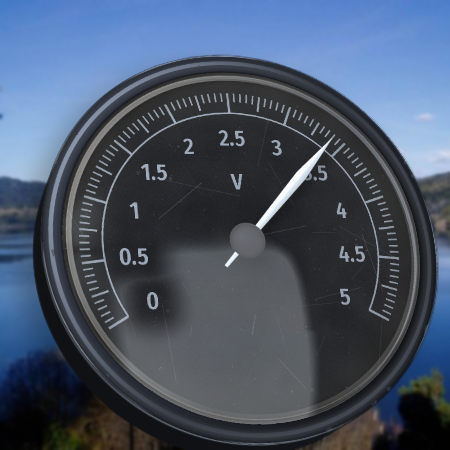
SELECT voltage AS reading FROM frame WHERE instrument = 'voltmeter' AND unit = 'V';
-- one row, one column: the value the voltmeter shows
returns 3.4 V
